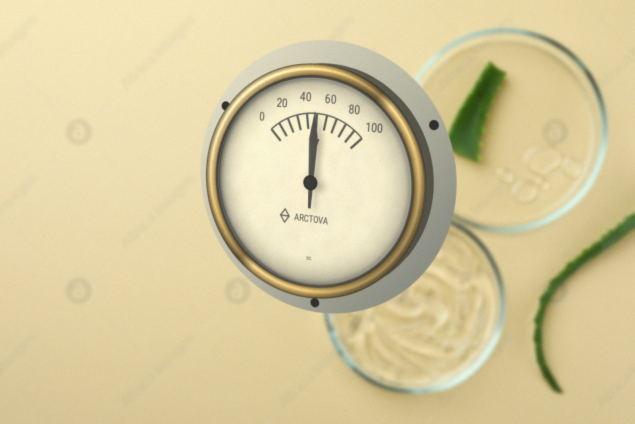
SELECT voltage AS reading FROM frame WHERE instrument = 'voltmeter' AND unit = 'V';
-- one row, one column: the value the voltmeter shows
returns 50 V
